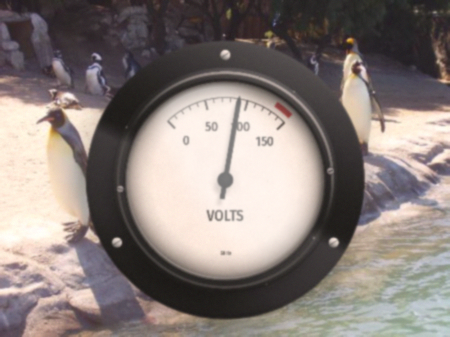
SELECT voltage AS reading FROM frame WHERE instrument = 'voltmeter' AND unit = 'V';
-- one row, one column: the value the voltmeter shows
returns 90 V
